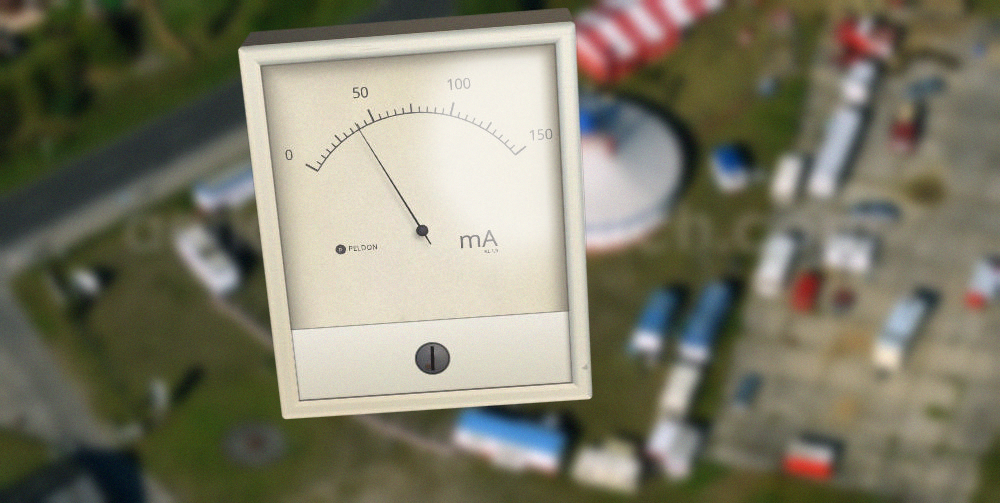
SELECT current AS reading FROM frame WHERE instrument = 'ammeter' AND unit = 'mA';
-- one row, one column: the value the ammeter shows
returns 40 mA
